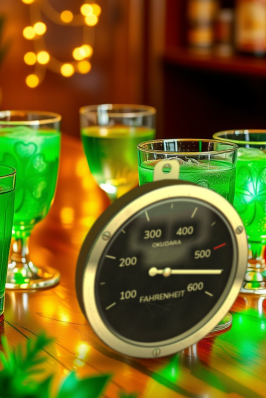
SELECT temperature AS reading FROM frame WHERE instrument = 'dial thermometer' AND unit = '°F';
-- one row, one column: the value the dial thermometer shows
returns 550 °F
